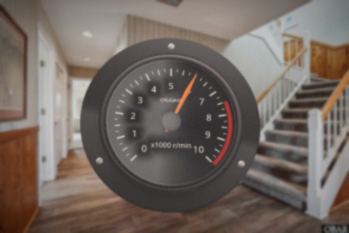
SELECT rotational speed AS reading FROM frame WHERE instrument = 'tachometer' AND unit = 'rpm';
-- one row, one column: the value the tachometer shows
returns 6000 rpm
